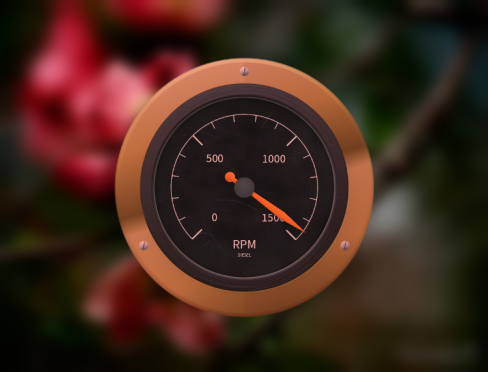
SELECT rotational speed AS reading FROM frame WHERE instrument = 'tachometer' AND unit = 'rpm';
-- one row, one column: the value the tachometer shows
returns 1450 rpm
